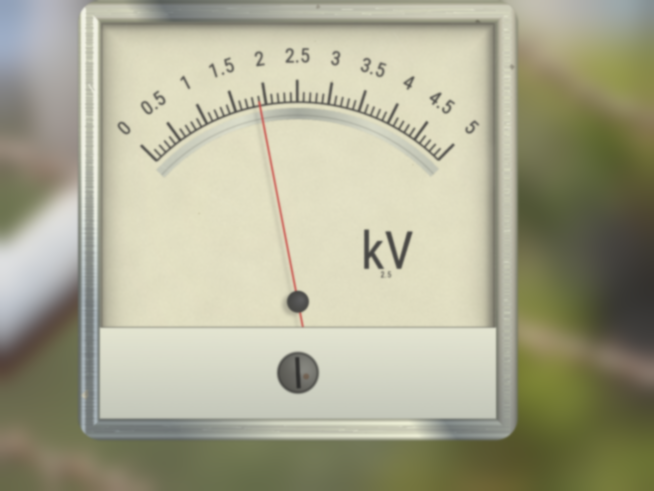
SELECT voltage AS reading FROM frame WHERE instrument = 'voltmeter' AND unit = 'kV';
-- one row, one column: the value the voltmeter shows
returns 1.9 kV
